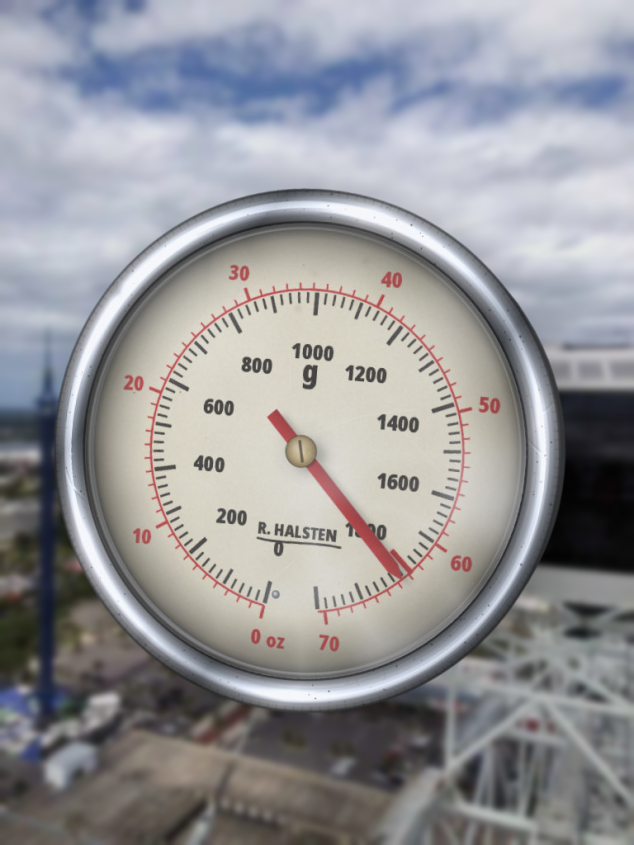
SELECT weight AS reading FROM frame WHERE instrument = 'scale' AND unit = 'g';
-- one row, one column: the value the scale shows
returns 1800 g
